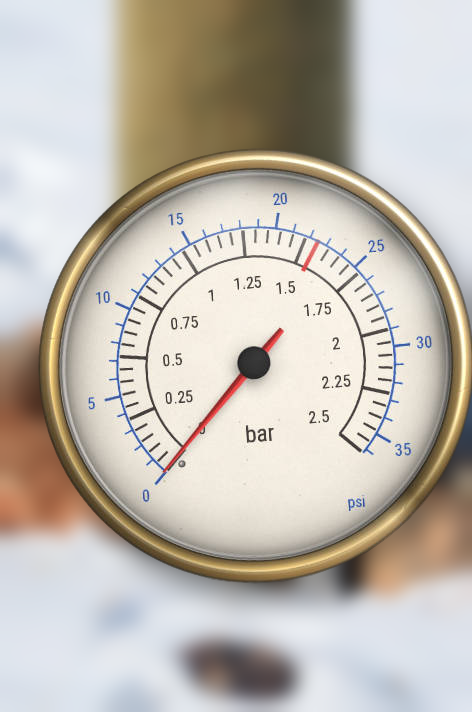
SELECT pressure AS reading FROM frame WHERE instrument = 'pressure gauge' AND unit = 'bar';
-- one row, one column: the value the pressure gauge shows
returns 0 bar
